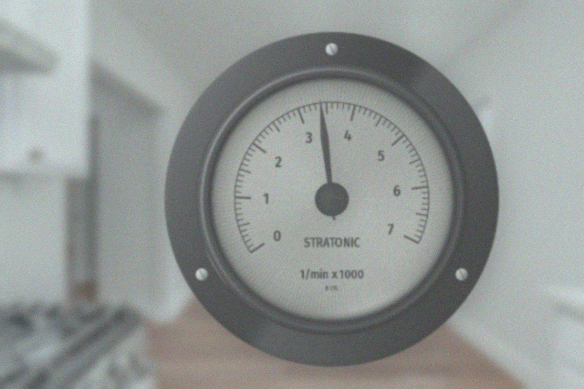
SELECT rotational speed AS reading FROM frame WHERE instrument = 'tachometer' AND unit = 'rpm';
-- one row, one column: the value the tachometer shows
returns 3400 rpm
